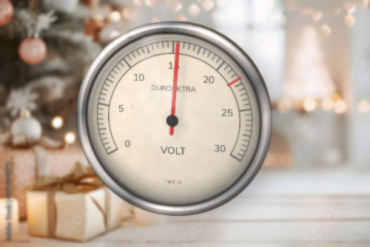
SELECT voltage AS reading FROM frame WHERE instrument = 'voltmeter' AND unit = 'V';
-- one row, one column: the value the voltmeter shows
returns 15.5 V
